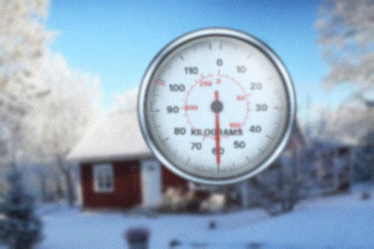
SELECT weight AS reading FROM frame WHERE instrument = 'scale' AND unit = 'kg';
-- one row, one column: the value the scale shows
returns 60 kg
